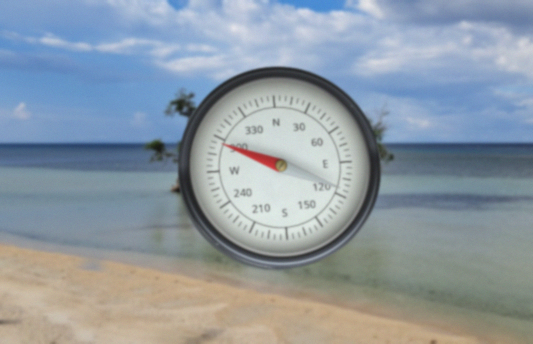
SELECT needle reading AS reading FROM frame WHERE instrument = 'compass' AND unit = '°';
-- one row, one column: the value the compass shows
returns 295 °
